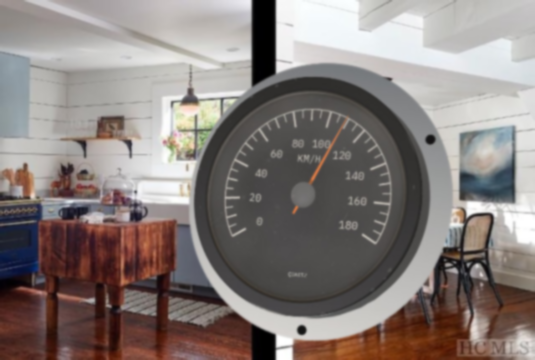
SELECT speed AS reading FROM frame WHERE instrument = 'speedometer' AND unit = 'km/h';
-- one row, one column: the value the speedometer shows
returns 110 km/h
